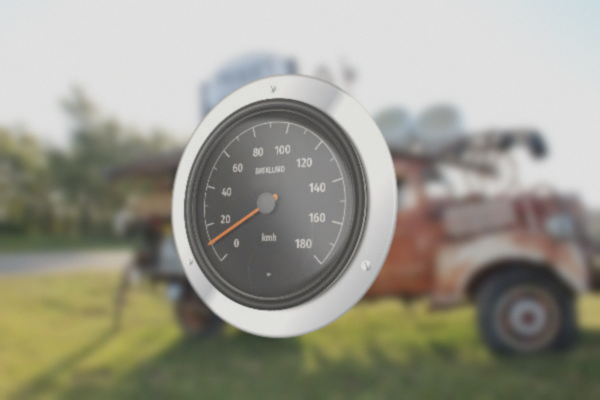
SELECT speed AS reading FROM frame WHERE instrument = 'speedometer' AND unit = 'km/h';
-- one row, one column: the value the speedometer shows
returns 10 km/h
